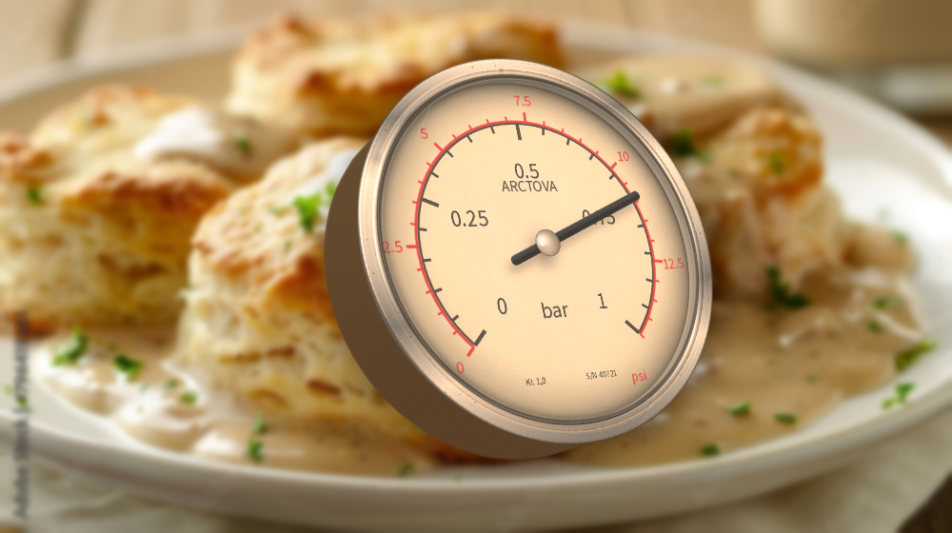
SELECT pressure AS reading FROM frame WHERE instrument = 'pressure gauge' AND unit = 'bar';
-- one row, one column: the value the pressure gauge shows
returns 0.75 bar
